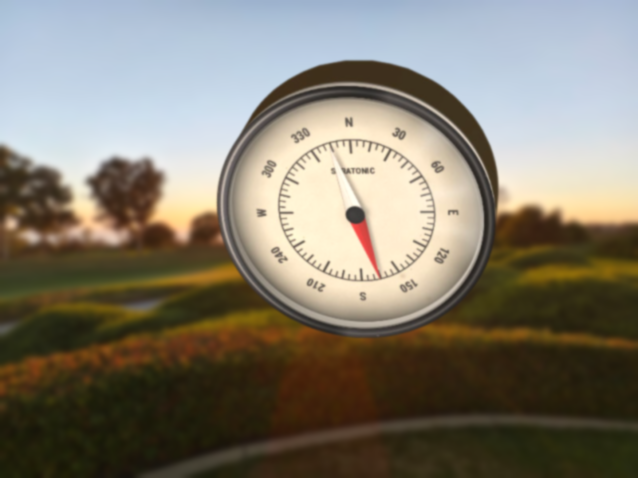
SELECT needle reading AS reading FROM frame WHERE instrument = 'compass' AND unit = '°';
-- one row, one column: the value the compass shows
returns 165 °
